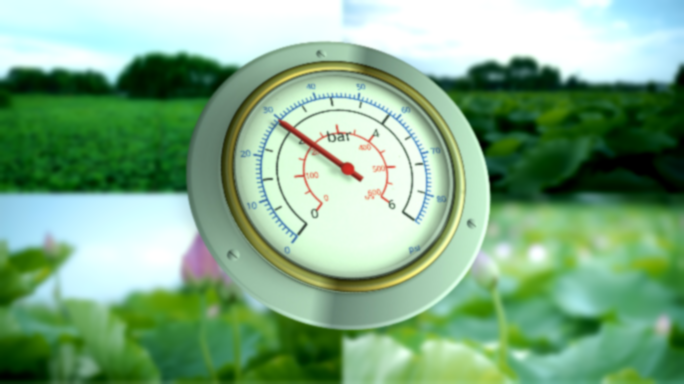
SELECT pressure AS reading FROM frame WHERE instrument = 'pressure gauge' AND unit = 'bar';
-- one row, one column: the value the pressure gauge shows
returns 2 bar
